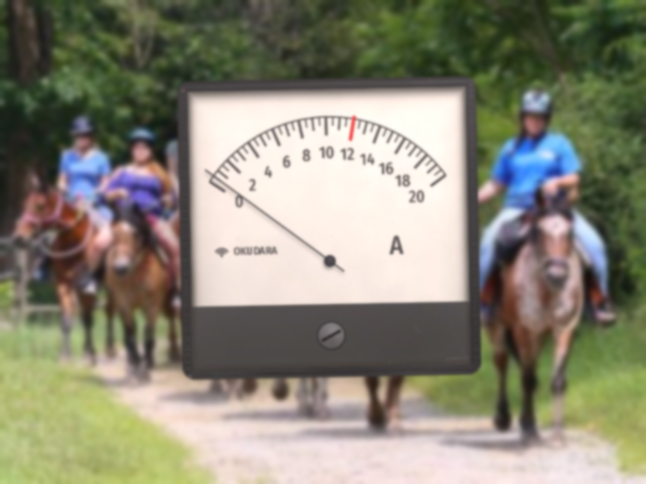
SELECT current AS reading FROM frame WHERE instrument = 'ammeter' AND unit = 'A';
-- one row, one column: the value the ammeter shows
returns 0.5 A
